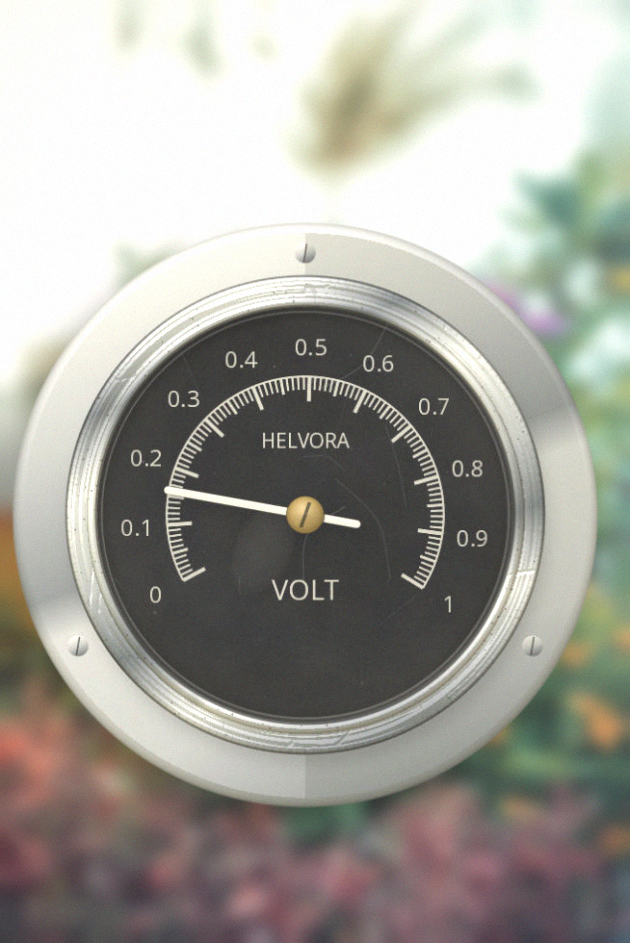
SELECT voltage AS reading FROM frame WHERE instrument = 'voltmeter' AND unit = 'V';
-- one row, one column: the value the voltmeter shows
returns 0.16 V
